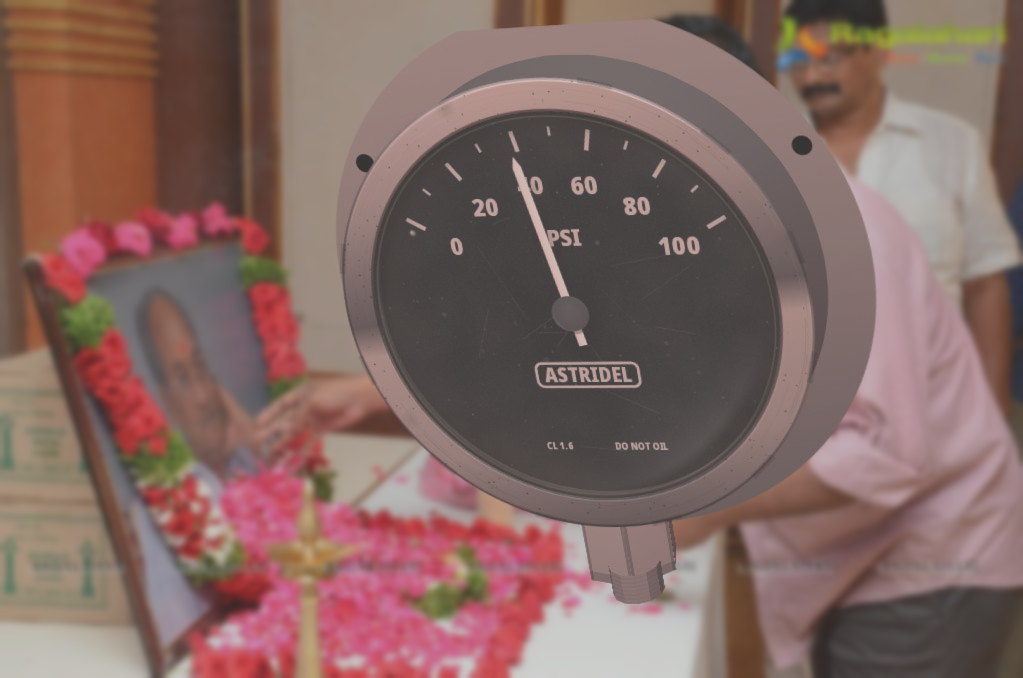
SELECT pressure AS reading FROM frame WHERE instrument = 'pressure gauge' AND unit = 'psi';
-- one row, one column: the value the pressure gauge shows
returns 40 psi
